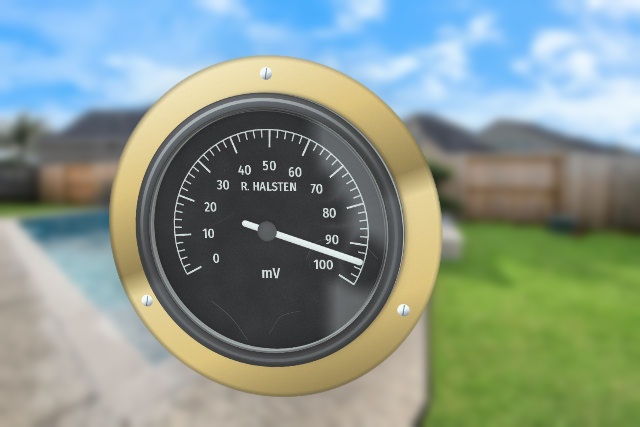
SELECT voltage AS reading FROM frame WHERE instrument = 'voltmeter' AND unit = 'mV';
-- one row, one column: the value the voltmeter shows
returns 94 mV
